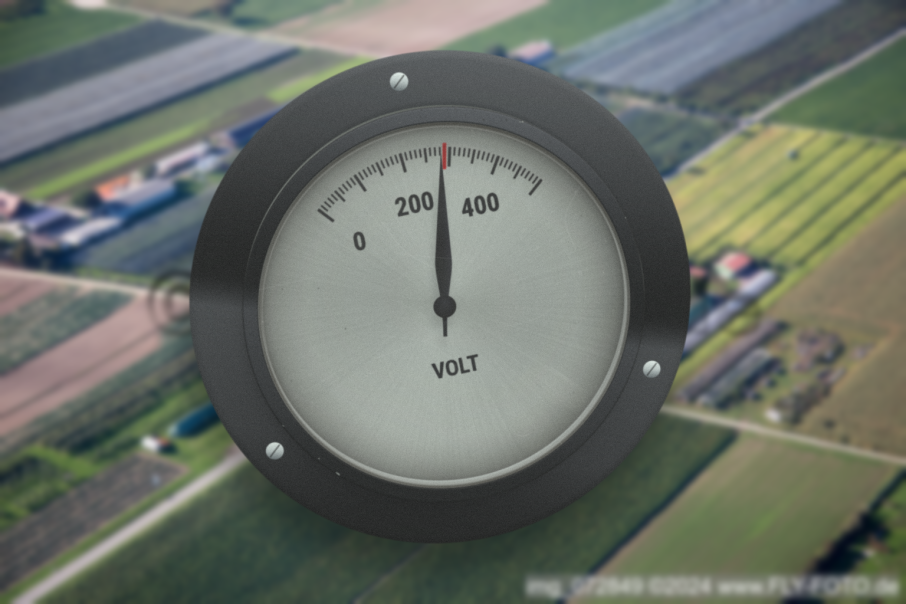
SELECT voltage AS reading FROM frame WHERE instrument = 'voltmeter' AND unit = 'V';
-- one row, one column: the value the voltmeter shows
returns 280 V
